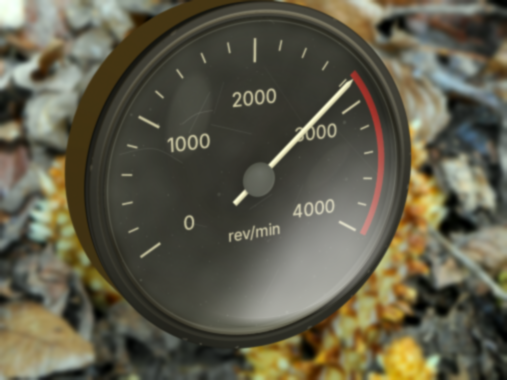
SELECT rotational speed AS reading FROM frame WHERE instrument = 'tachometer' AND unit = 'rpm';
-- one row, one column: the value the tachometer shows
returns 2800 rpm
